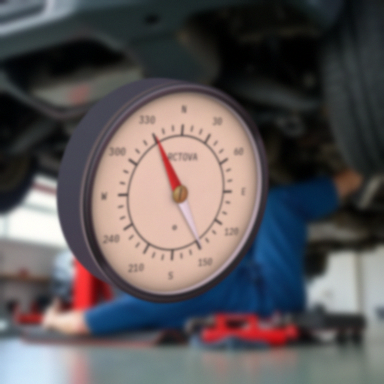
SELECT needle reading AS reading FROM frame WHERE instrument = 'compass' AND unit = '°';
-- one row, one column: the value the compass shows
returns 330 °
